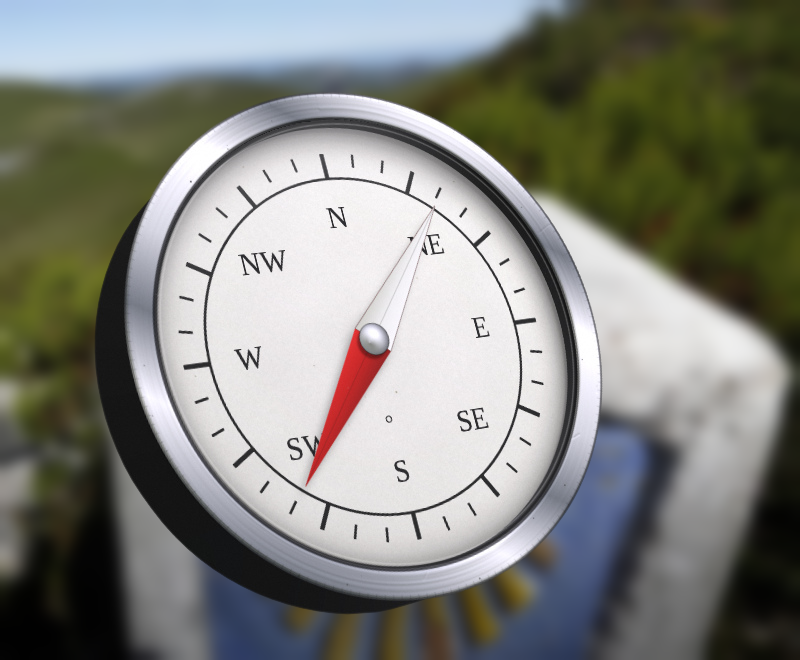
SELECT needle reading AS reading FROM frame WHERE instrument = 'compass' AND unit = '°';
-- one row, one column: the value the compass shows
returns 220 °
